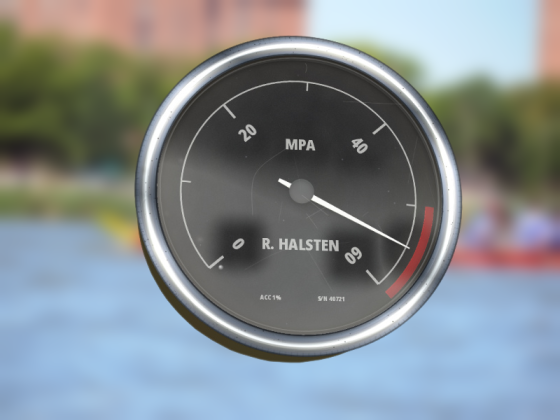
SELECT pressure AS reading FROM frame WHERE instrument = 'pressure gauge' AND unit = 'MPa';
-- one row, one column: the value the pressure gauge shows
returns 55 MPa
